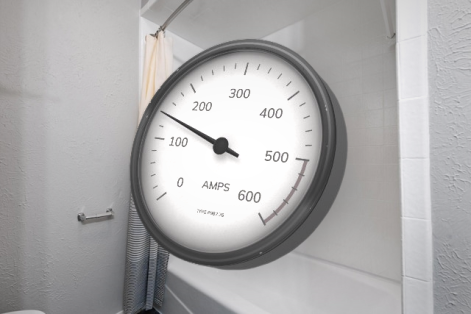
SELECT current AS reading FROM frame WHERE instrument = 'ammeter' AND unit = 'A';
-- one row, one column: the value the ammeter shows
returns 140 A
